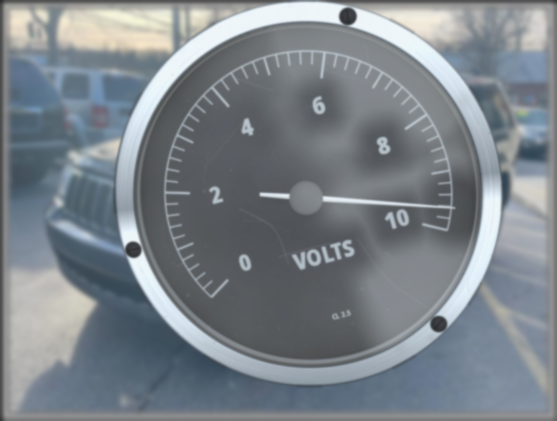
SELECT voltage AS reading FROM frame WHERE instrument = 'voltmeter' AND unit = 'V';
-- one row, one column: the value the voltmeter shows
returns 9.6 V
